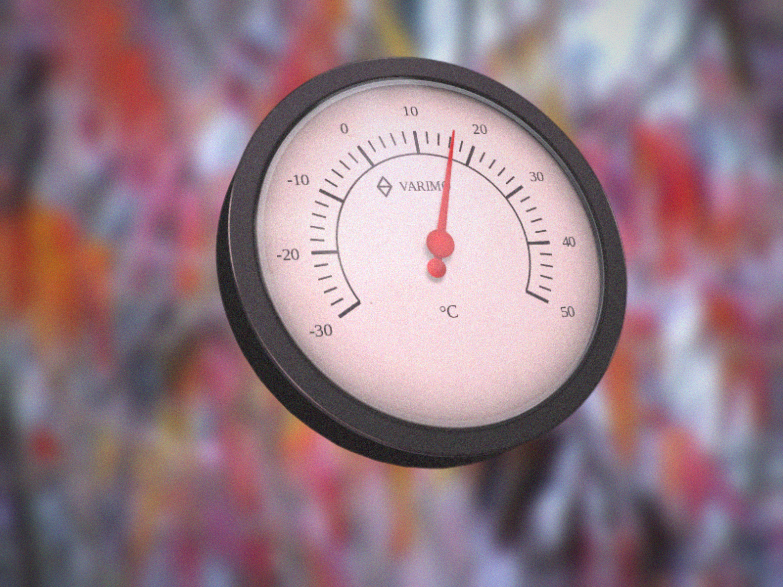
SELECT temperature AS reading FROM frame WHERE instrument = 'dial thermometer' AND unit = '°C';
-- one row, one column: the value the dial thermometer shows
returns 16 °C
